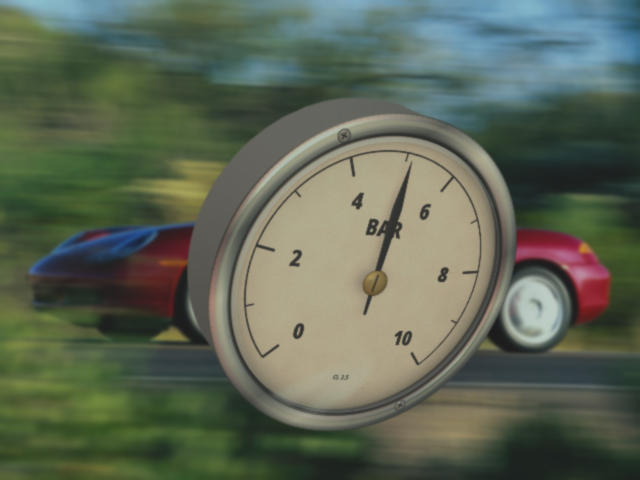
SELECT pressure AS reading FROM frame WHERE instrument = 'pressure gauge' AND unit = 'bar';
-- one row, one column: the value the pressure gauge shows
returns 5 bar
